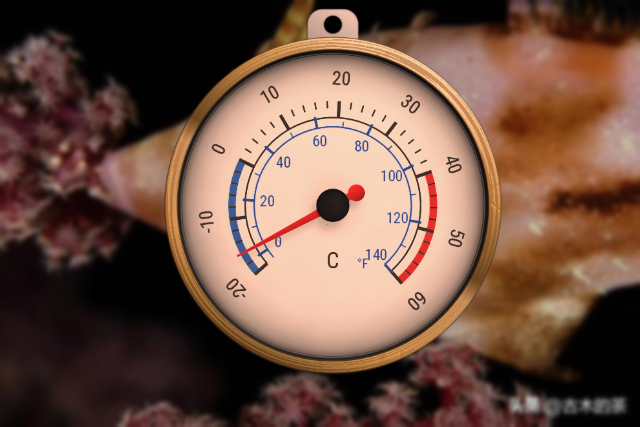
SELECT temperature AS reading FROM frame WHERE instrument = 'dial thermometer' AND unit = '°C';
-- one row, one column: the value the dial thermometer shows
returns -16 °C
